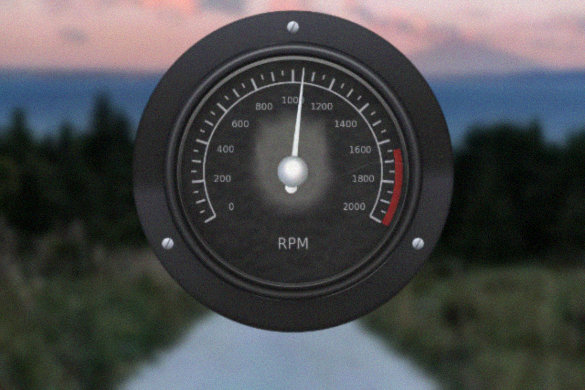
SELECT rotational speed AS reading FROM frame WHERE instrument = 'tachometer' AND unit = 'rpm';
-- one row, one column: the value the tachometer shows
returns 1050 rpm
